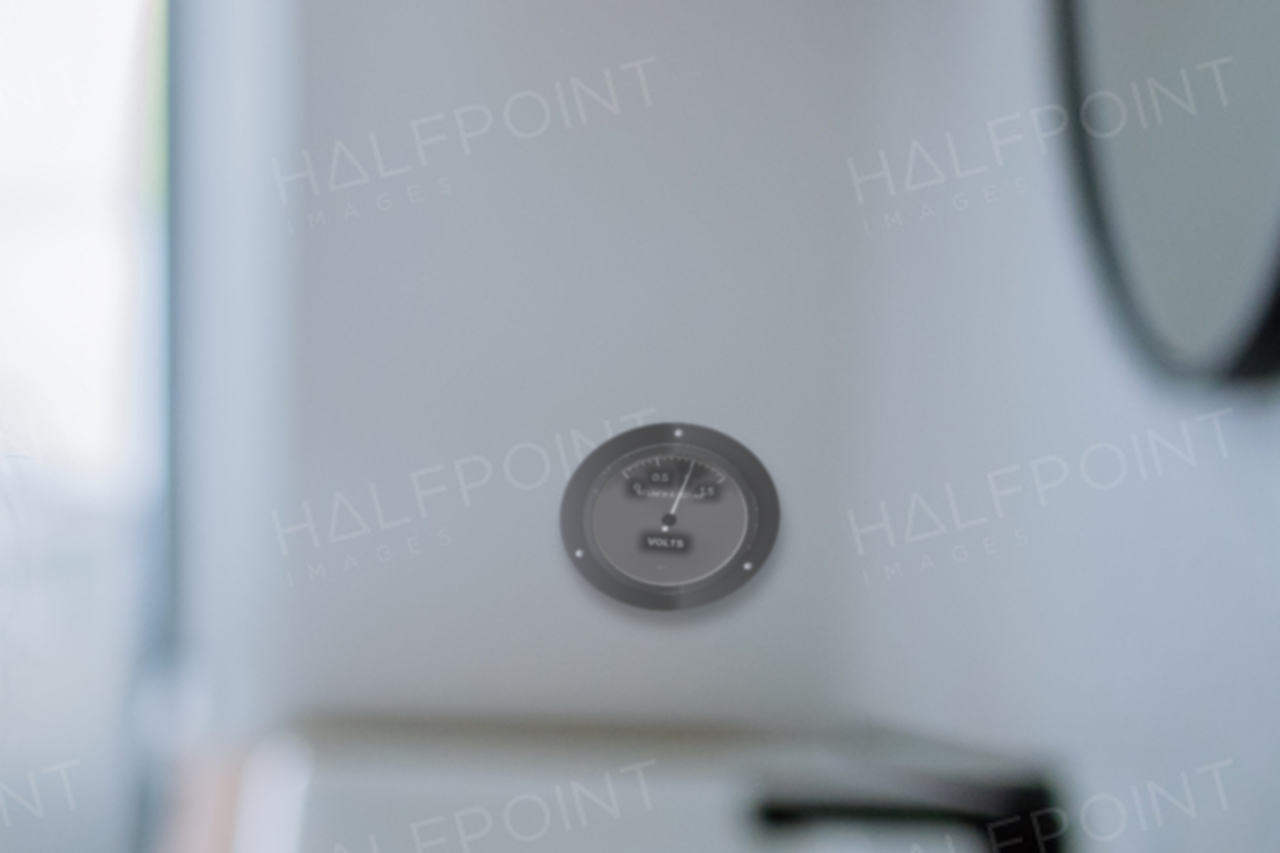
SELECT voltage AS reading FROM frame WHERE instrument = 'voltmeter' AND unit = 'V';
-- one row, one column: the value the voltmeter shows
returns 1 V
